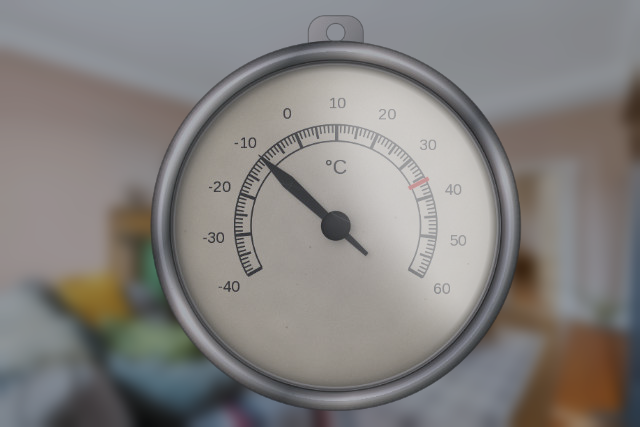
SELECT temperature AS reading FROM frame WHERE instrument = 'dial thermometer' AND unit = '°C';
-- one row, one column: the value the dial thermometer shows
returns -10 °C
